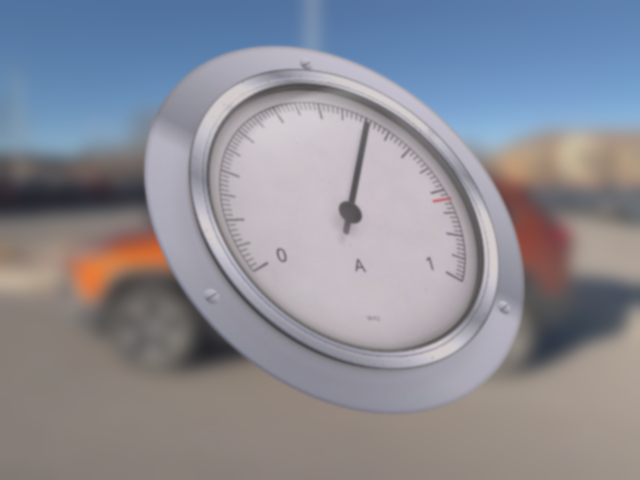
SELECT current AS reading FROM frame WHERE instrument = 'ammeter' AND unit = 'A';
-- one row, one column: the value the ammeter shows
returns 0.6 A
